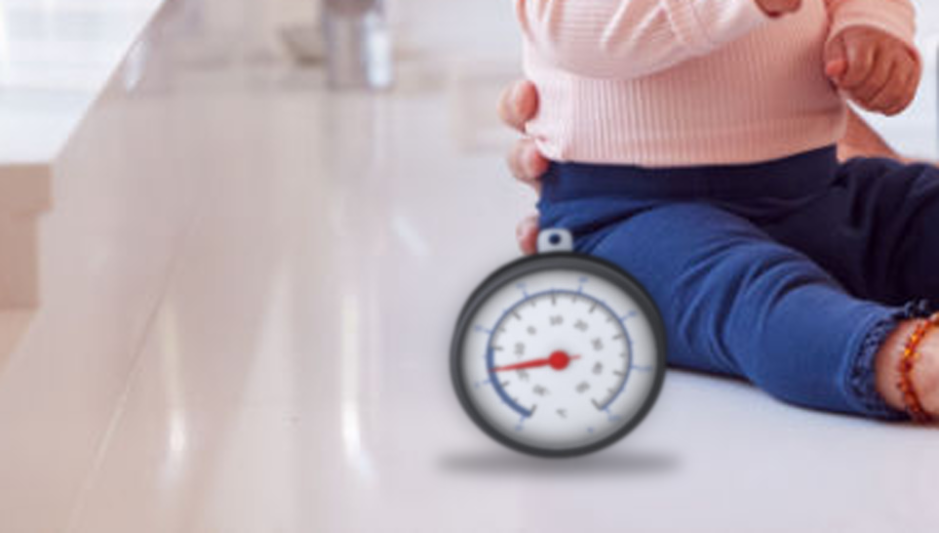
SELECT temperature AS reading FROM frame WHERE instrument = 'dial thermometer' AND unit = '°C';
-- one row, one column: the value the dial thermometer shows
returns -15 °C
